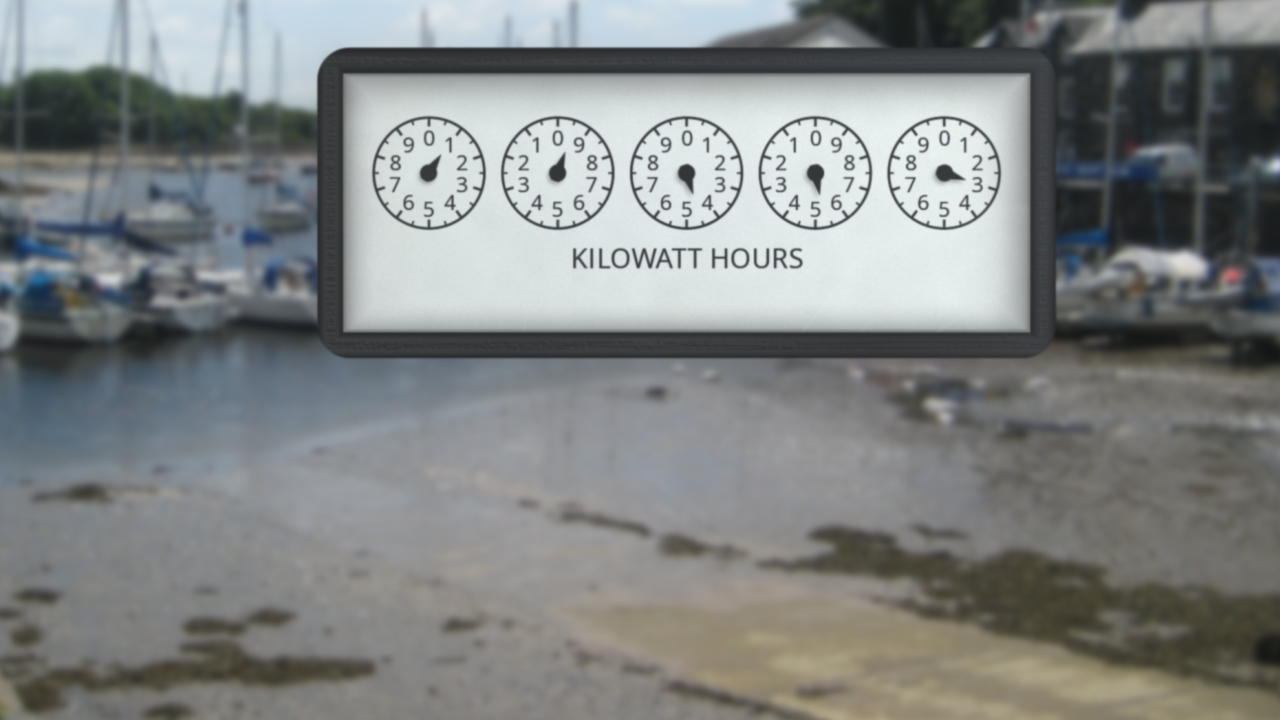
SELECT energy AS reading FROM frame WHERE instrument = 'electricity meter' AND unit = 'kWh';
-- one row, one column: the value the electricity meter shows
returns 9453 kWh
